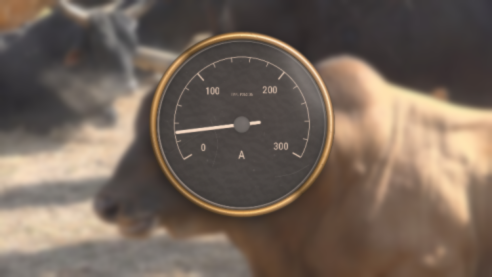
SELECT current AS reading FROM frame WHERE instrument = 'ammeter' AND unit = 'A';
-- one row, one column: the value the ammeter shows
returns 30 A
